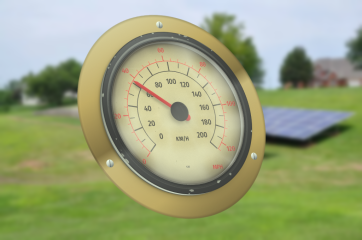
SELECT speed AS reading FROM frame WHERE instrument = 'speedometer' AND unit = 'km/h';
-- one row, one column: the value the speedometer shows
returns 60 km/h
